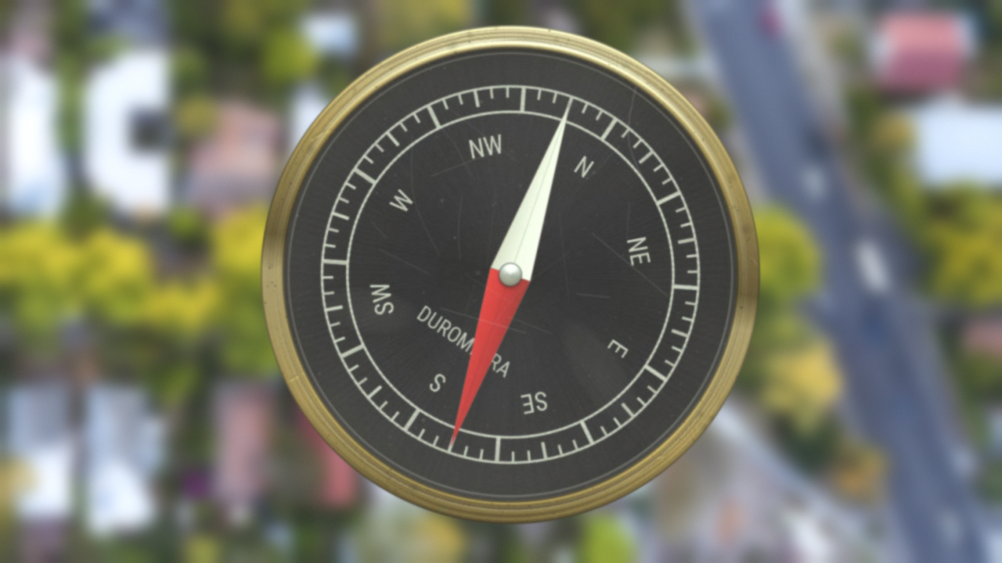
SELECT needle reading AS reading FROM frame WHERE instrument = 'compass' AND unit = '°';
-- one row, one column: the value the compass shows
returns 165 °
